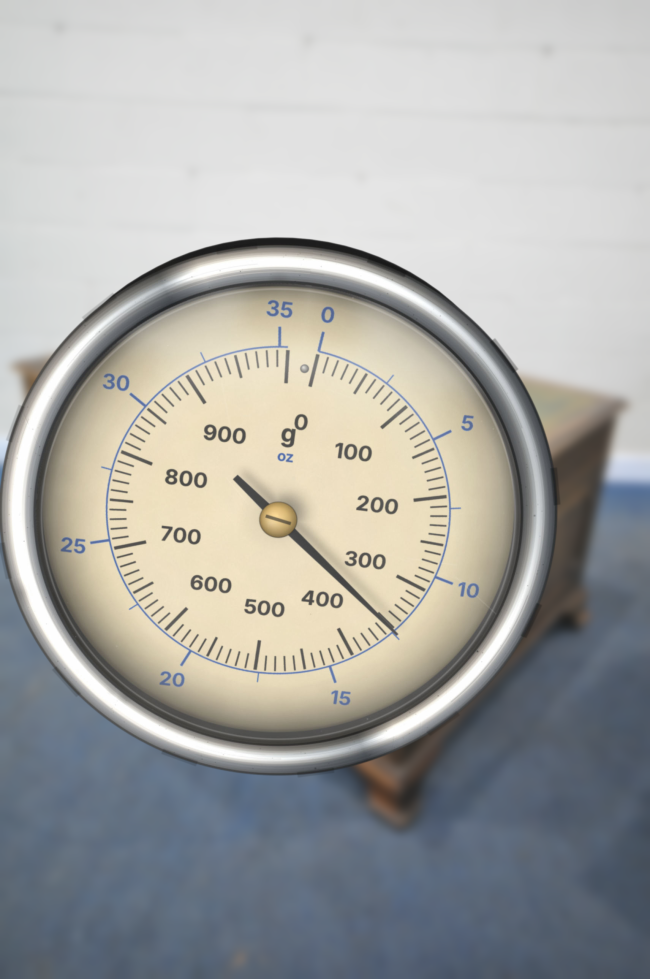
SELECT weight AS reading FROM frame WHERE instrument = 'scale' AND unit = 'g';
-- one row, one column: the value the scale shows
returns 350 g
